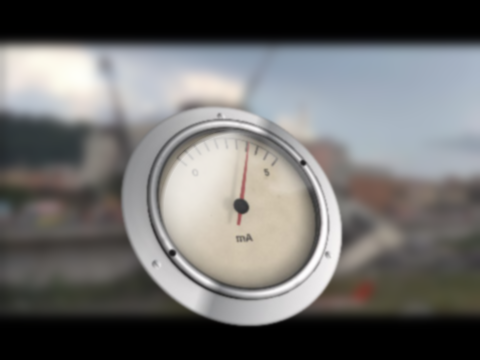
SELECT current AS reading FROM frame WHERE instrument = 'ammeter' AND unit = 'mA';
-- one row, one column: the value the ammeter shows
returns 3.5 mA
